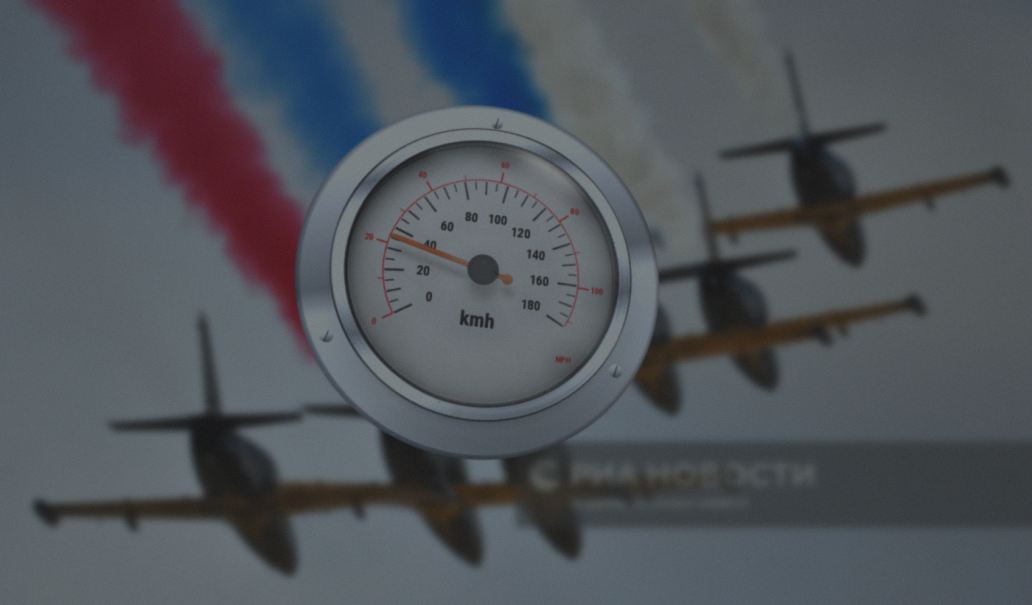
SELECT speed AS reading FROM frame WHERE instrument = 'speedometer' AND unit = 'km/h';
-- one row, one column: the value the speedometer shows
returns 35 km/h
